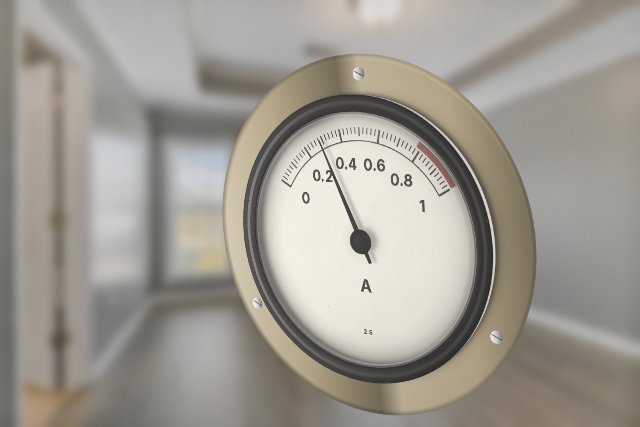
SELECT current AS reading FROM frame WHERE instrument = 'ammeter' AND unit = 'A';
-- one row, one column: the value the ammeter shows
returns 0.3 A
